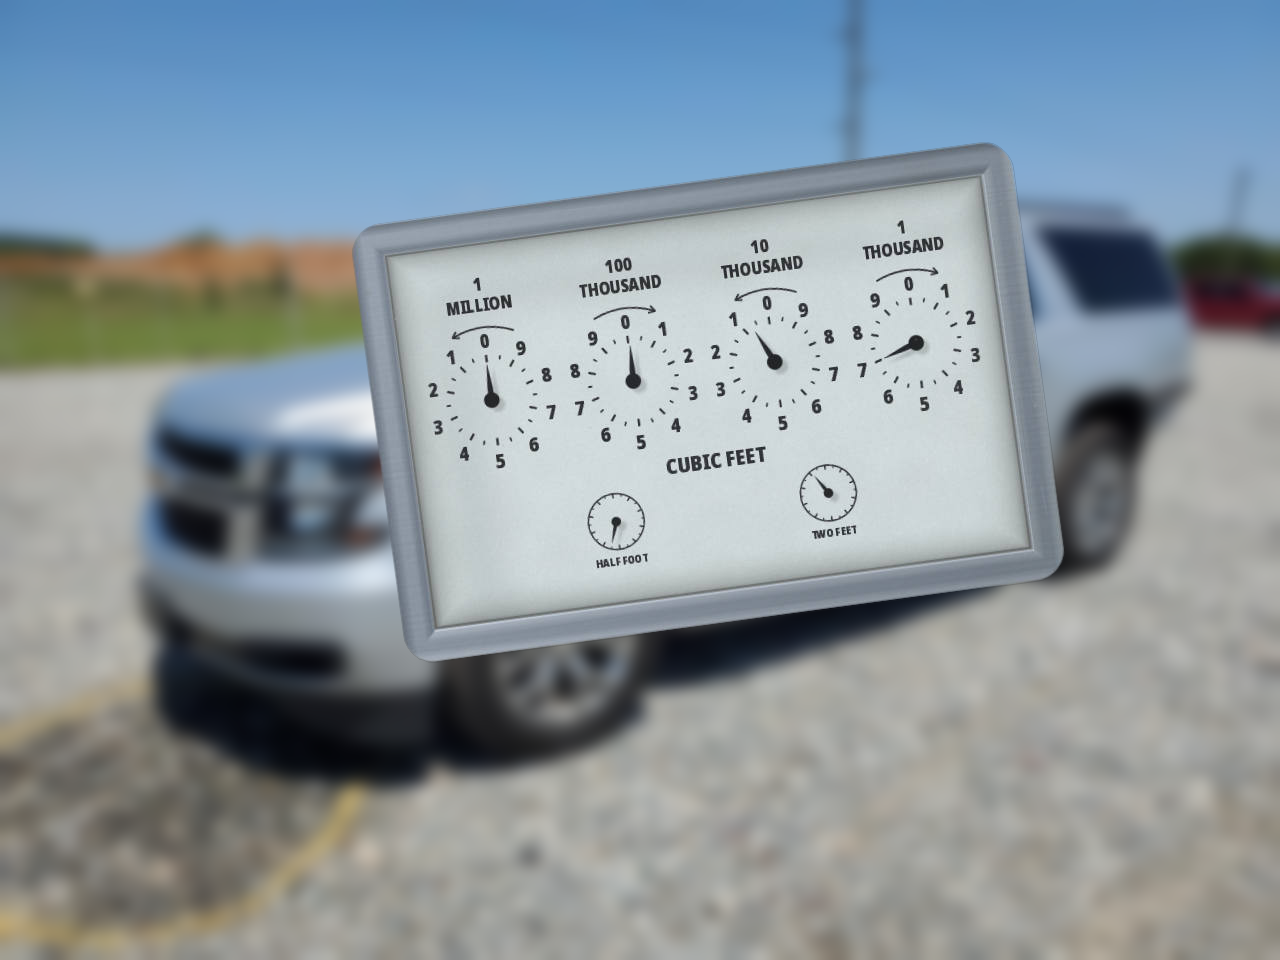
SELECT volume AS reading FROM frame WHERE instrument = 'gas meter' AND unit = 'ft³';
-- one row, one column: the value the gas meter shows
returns 700 ft³
